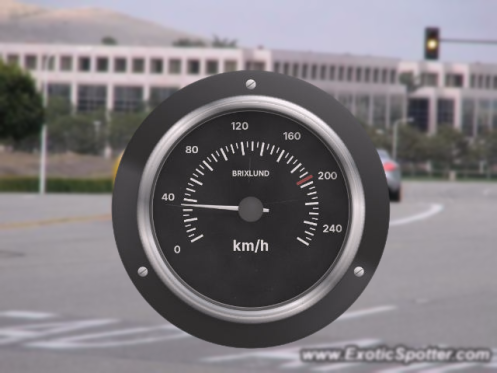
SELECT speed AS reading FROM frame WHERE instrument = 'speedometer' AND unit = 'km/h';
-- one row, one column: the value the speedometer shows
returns 35 km/h
